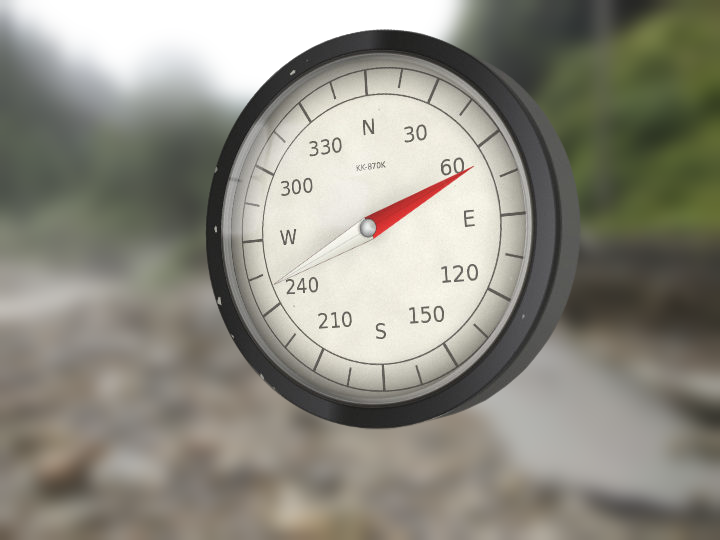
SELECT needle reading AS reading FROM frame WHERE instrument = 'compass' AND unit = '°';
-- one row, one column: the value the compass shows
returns 67.5 °
